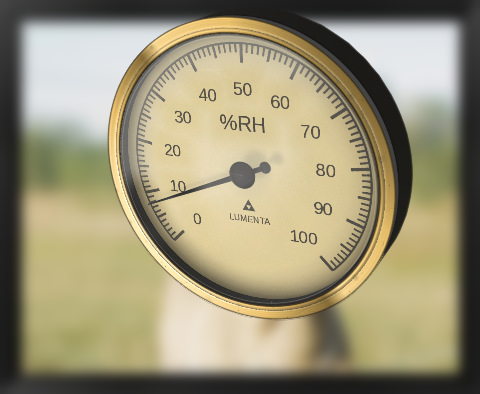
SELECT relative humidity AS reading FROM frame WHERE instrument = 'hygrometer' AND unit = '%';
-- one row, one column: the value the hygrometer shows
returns 8 %
